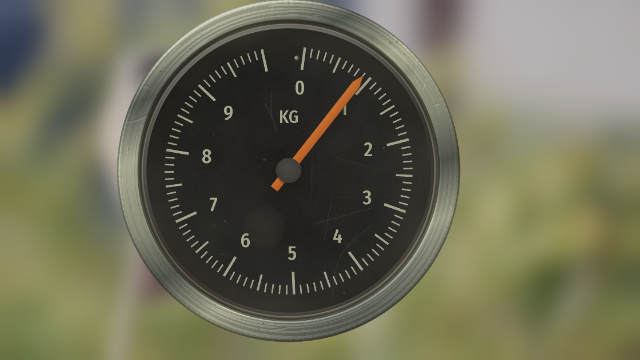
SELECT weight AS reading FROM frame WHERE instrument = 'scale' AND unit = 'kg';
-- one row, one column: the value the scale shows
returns 0.9 kg
